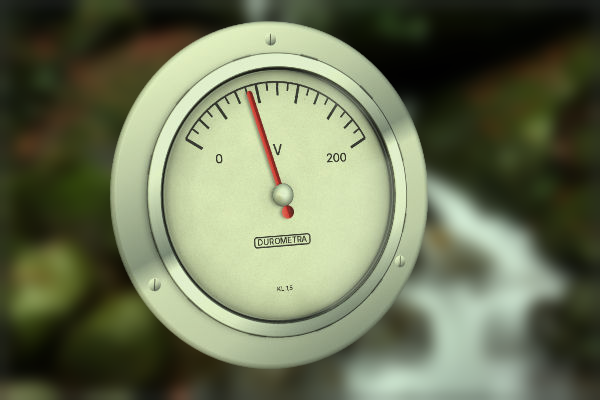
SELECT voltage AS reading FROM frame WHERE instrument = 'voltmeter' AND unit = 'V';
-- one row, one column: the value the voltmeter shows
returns 70 V
